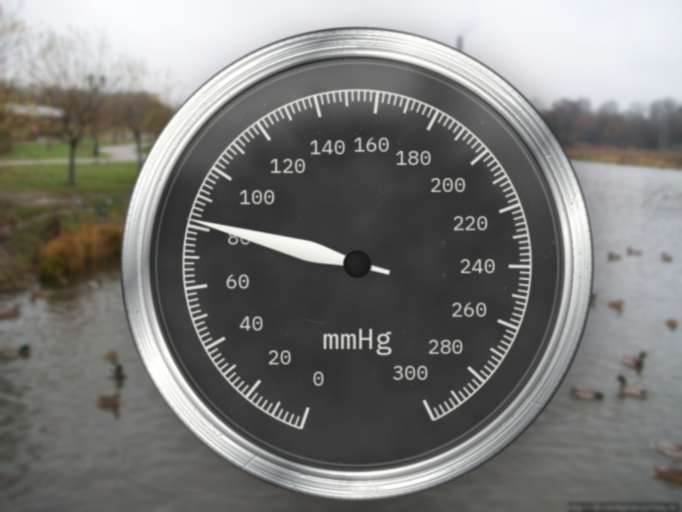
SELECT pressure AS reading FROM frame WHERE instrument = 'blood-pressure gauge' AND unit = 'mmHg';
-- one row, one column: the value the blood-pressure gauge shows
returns 82 mmHg
